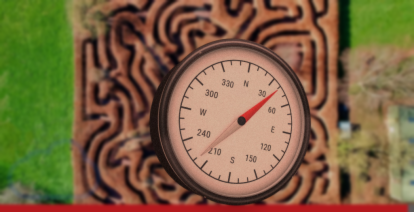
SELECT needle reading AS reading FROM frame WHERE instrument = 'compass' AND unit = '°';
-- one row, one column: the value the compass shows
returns 40 °
